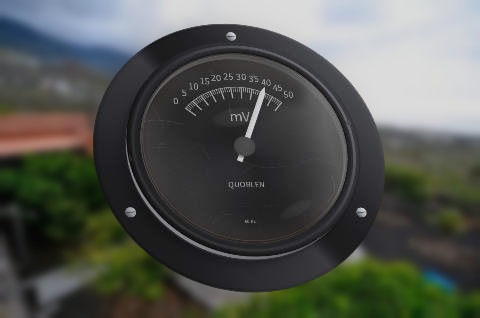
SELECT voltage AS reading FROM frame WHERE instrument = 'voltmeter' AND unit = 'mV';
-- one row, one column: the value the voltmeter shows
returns 40 mV
